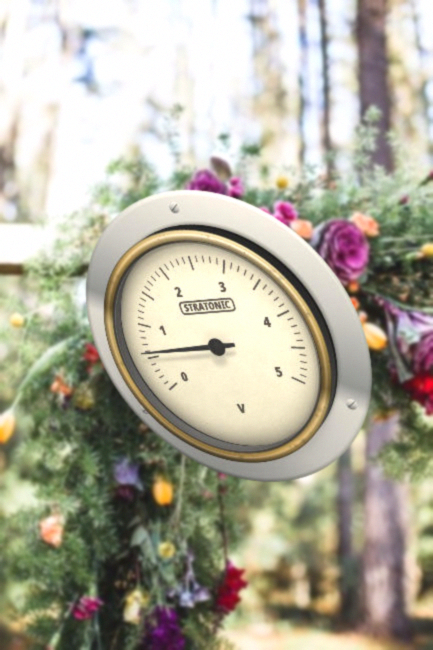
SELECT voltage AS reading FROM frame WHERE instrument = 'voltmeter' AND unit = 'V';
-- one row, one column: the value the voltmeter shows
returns 0.6 V
